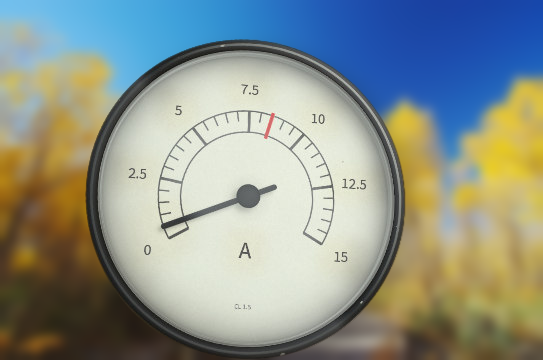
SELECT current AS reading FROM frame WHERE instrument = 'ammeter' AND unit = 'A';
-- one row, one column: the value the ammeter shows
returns 0.5 A
